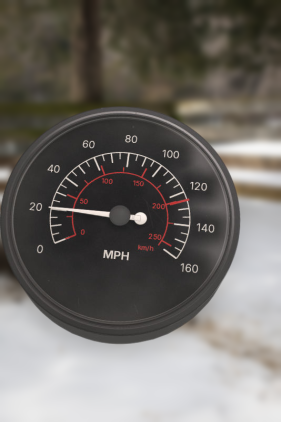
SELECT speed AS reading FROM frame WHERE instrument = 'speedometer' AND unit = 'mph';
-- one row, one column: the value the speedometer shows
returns 20 mph
